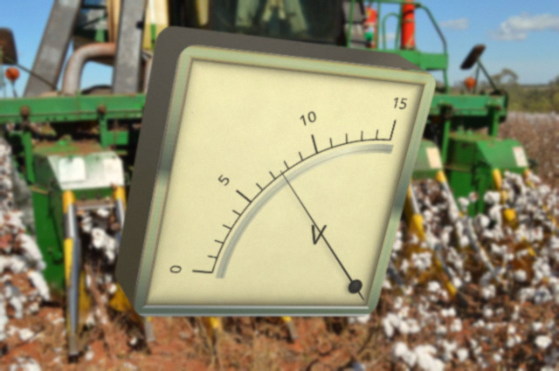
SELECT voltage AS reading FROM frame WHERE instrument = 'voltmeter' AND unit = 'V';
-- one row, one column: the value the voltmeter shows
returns 7.5 V
